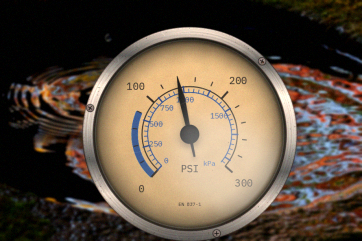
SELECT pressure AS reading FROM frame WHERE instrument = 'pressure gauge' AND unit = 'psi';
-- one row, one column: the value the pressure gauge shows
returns 140 psi
